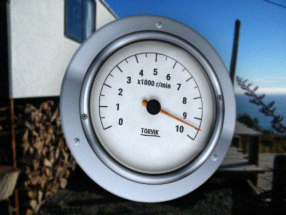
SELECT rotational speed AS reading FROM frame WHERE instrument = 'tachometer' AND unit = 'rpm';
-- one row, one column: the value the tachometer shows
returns 9500 rpm
